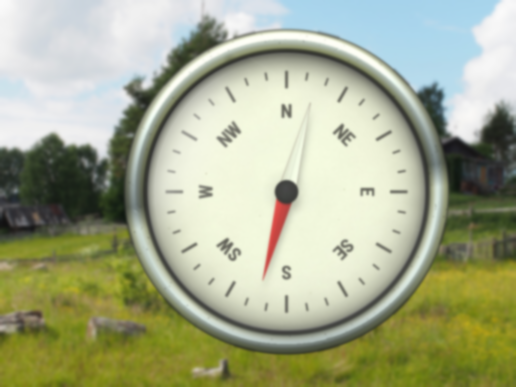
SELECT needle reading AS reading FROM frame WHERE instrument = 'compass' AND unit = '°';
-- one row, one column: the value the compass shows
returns 195 °
